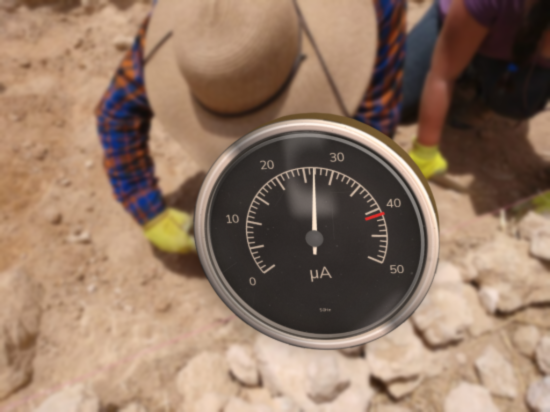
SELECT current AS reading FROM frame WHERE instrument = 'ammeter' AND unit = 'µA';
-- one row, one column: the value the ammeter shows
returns 27 µA
